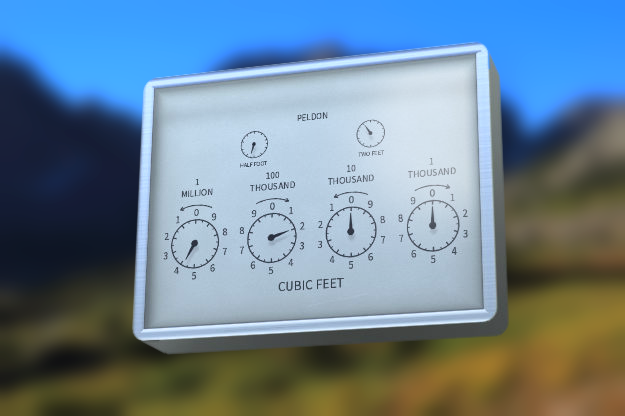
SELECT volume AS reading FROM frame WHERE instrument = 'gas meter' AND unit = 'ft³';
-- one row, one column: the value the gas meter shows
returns 420000 ft³
